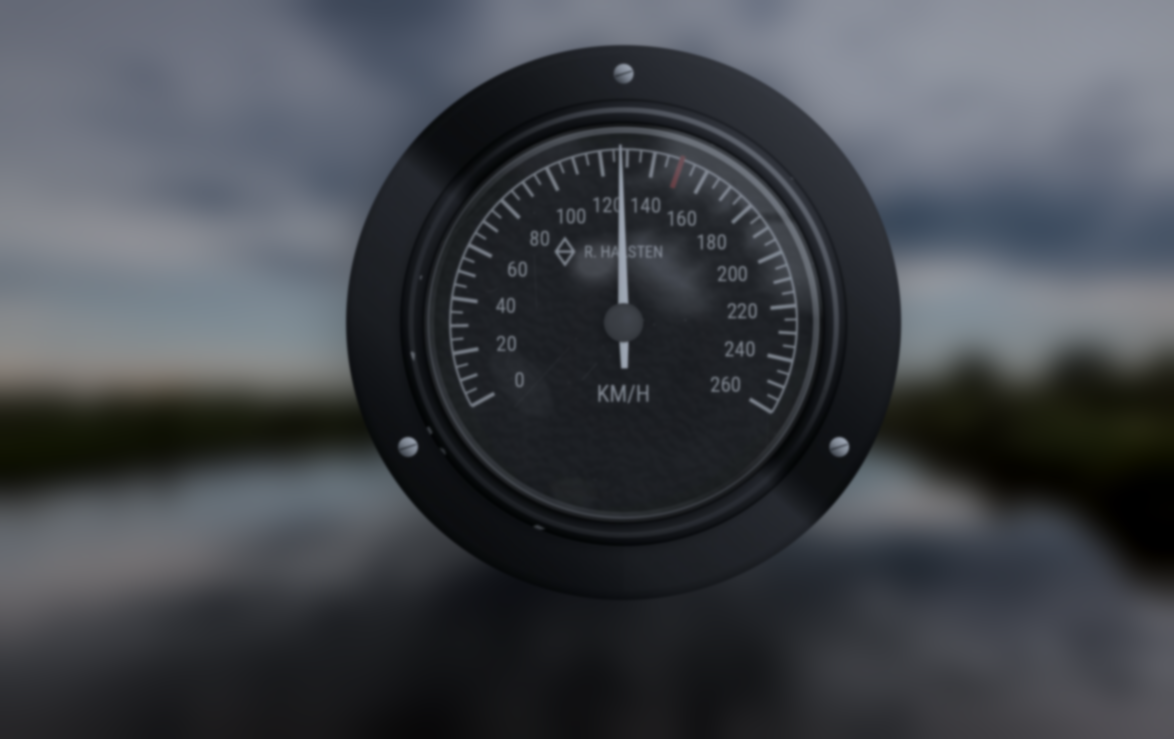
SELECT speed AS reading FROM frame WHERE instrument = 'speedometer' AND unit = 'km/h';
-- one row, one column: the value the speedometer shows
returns 127.5 km/h
